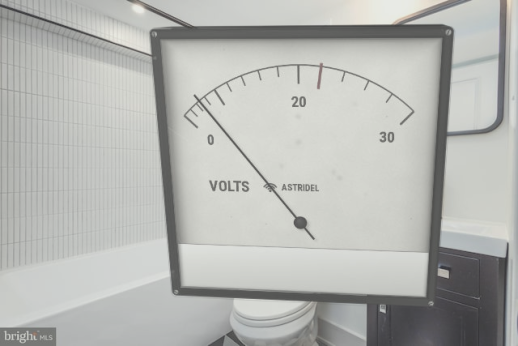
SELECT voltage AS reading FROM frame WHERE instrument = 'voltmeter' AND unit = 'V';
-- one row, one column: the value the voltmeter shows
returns 7 V
